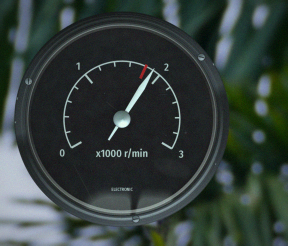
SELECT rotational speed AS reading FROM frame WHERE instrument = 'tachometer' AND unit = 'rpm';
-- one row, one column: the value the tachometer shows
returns 1900 rpm
